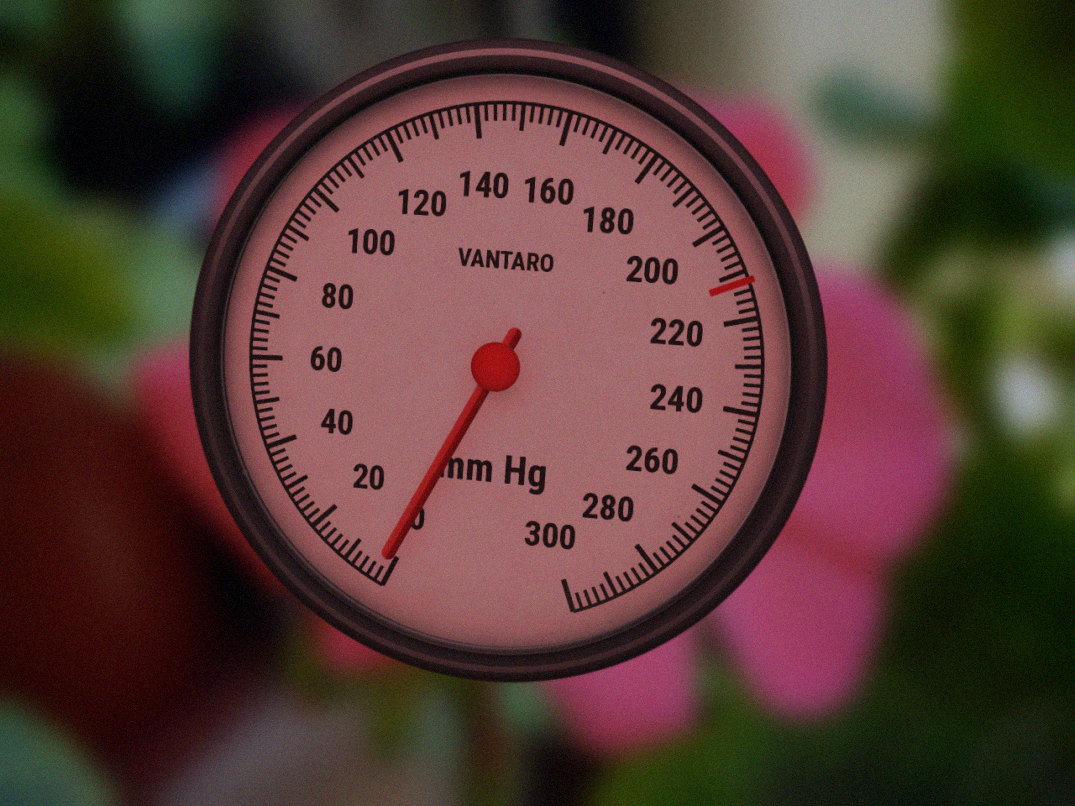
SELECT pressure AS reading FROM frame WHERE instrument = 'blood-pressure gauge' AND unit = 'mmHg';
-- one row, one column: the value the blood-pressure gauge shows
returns 2 mmHg
